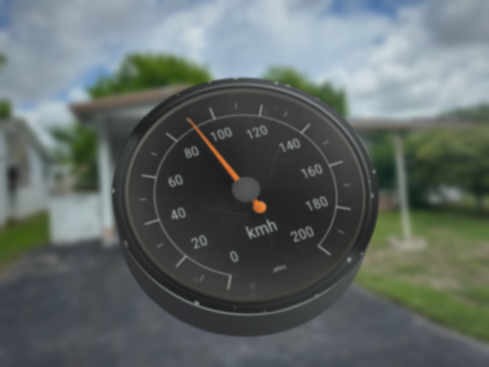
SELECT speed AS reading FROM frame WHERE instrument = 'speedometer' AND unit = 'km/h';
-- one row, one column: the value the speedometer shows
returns 90 km/h
